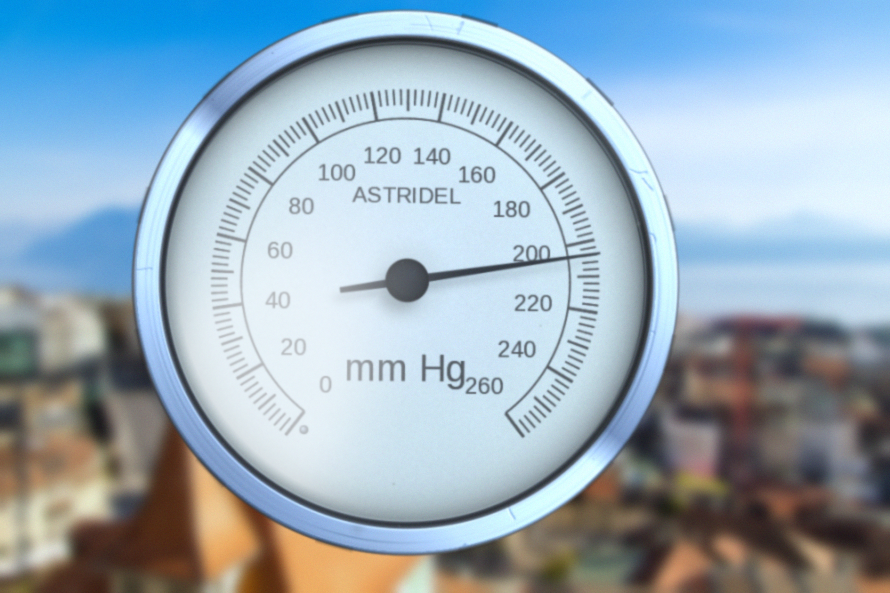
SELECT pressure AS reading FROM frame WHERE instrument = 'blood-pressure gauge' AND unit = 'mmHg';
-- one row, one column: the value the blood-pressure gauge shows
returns 204 mmHg
